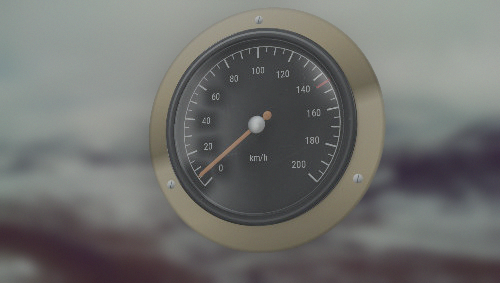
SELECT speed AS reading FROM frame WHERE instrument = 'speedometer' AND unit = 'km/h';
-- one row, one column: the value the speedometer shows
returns 5 km/h
